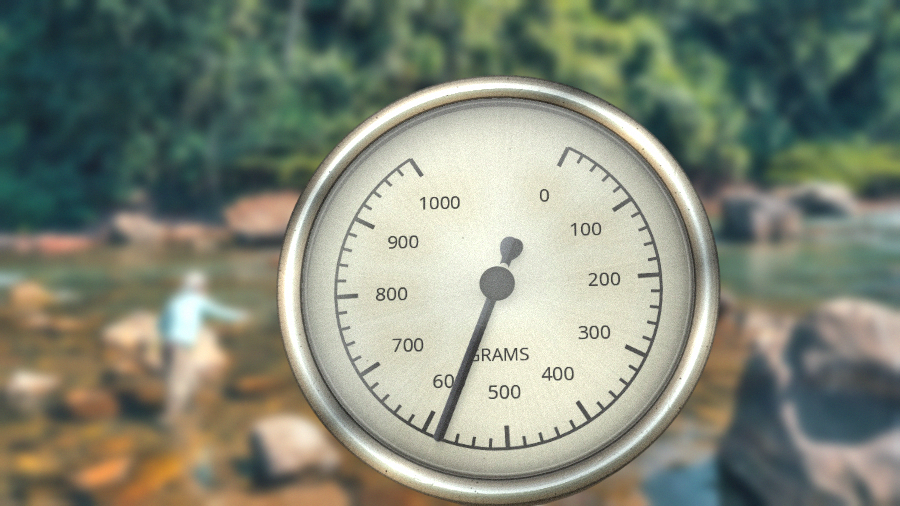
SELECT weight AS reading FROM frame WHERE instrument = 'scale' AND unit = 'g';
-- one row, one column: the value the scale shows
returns 580 g
